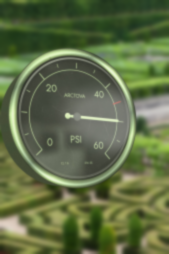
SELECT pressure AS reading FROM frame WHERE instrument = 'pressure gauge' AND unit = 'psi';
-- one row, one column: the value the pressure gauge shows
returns 50 psi
